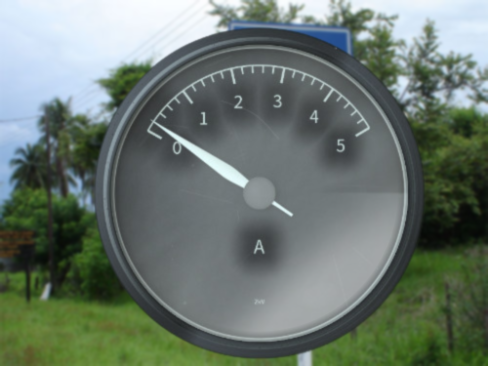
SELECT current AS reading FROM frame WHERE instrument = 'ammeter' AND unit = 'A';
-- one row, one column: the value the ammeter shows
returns 0.2 A
